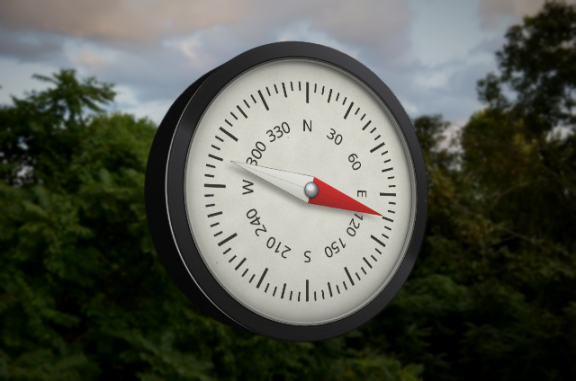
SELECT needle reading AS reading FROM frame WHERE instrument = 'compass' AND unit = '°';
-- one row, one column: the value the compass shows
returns 105 °
